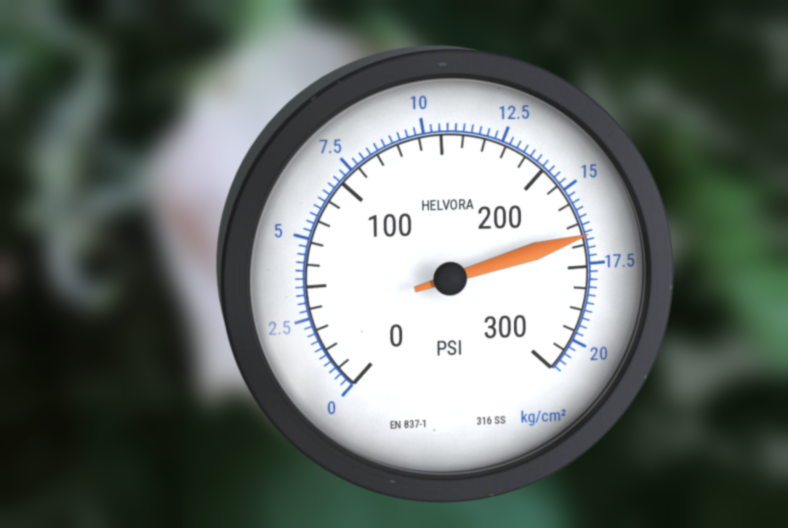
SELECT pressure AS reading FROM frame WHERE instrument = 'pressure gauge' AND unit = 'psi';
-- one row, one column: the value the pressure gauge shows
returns 235 psi
